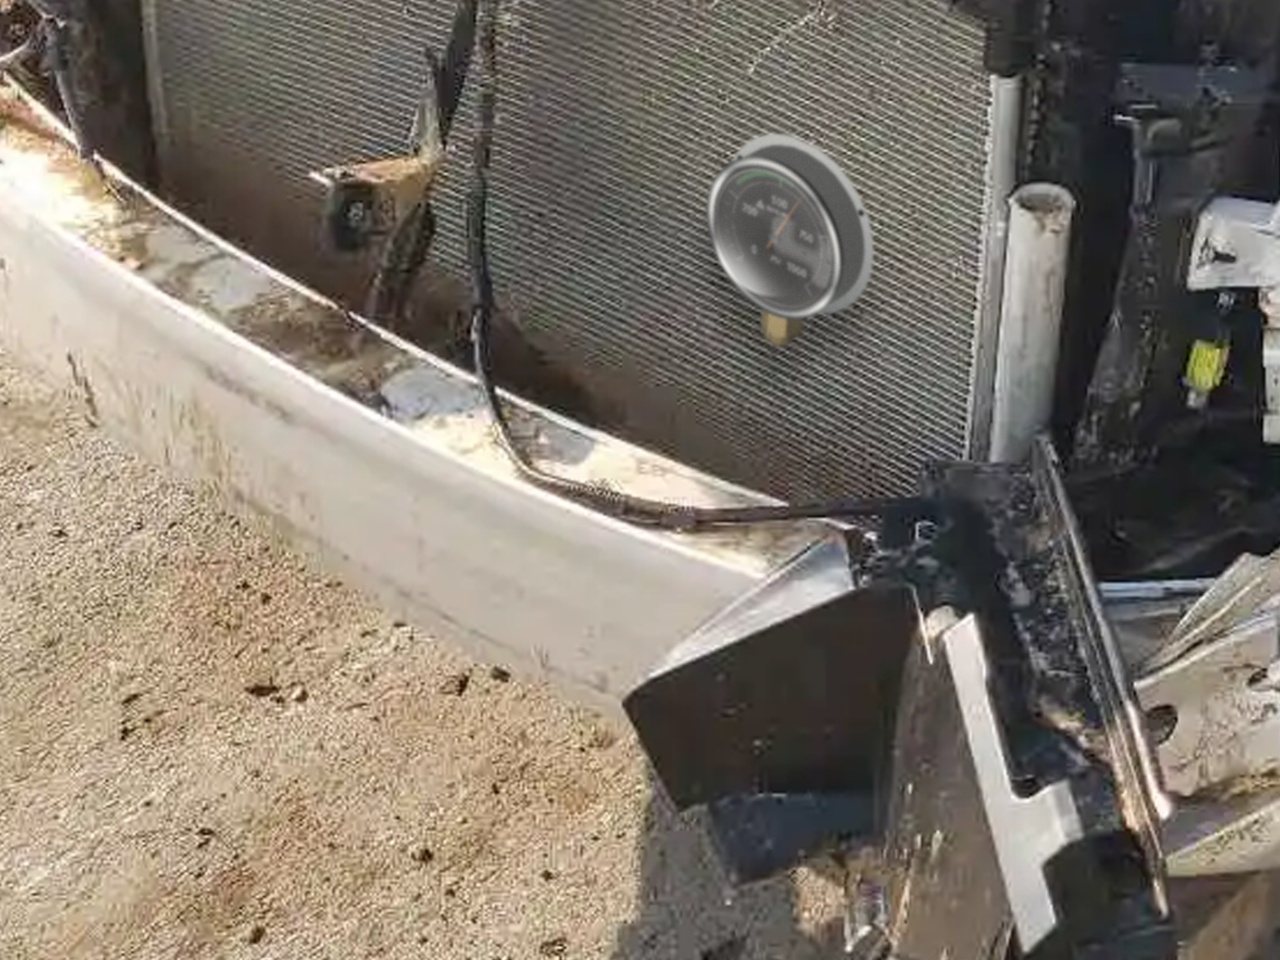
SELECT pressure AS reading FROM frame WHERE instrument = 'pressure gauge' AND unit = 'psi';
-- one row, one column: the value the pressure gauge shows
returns 600 psi
